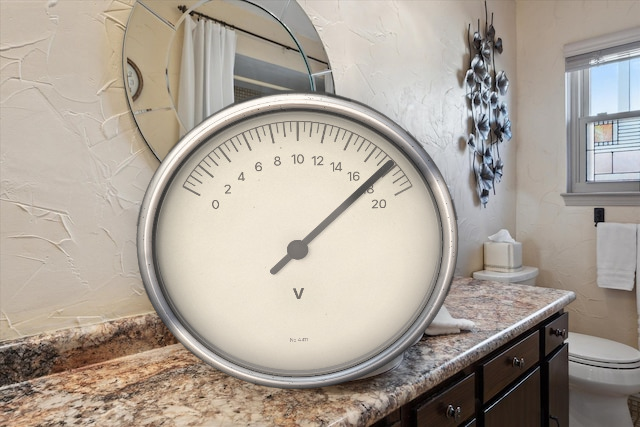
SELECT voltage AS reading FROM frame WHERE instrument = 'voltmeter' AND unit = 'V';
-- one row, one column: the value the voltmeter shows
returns 17.5 V
